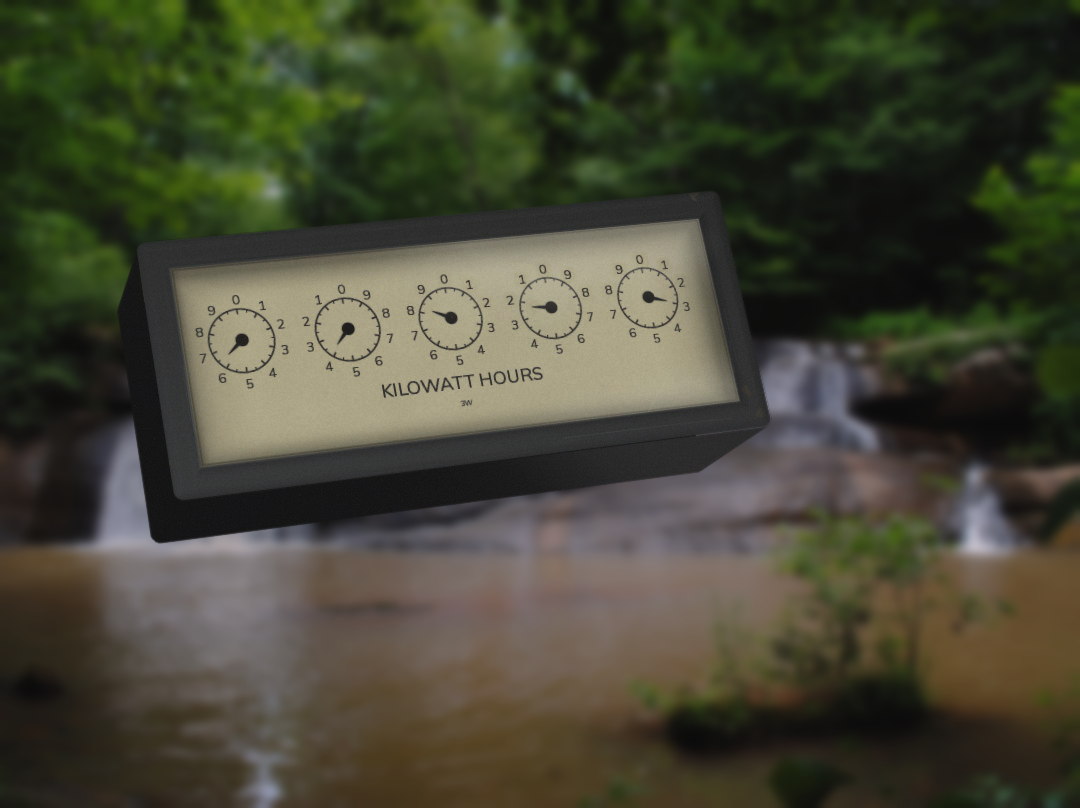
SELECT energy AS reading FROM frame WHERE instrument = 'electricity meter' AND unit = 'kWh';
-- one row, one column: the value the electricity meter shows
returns 63823 kWh
